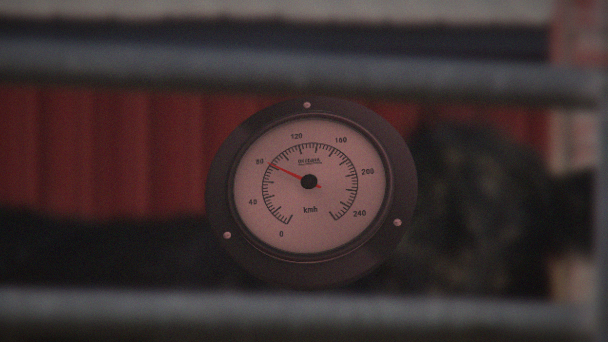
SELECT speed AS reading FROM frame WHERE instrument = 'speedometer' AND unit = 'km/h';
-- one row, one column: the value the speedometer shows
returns 80 km/h
